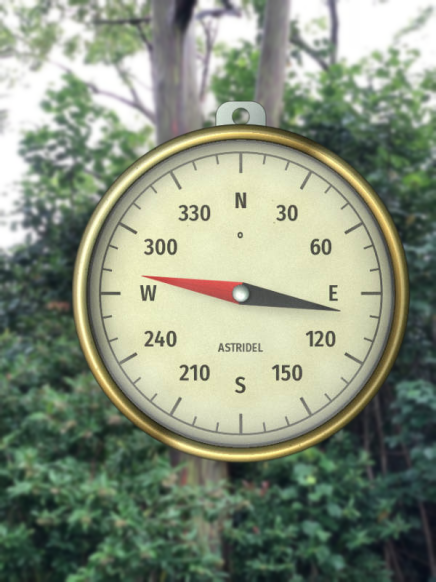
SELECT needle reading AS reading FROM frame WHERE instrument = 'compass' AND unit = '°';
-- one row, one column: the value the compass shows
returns 280 °
